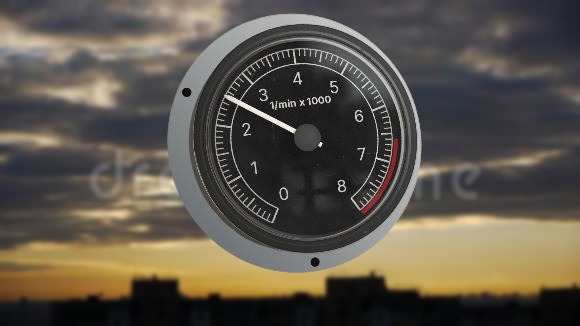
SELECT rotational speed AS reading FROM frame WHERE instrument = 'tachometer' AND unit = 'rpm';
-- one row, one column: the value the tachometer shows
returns 2500 rpm
